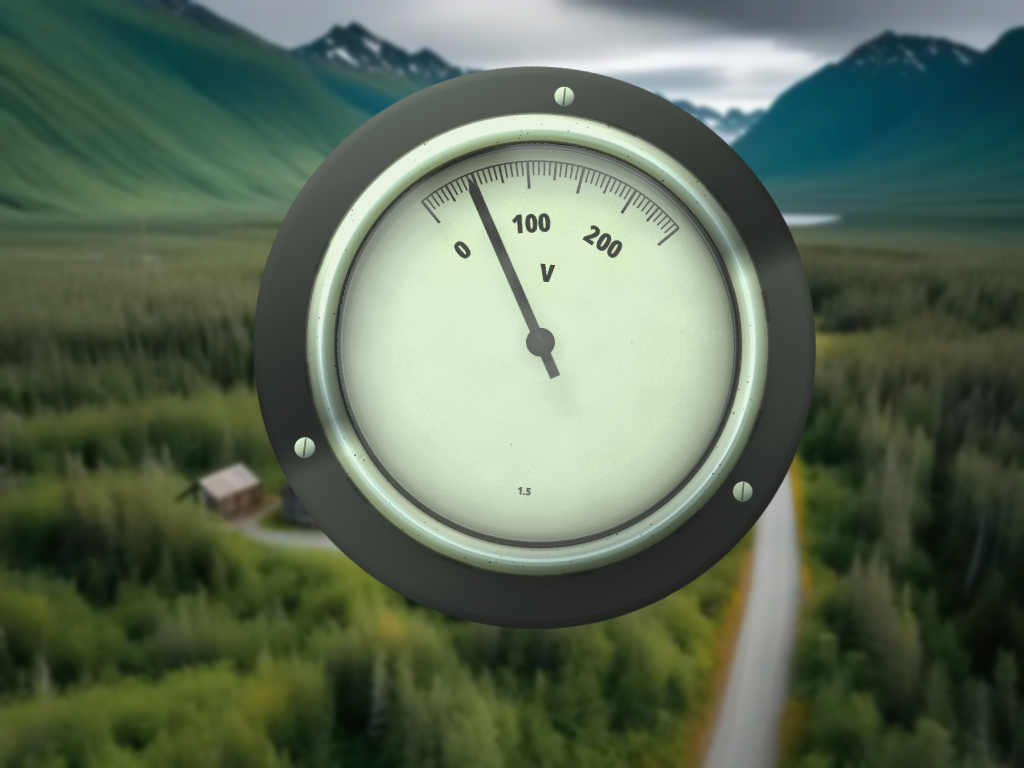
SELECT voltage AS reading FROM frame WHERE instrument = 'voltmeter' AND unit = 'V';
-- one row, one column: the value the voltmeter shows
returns 45 V
